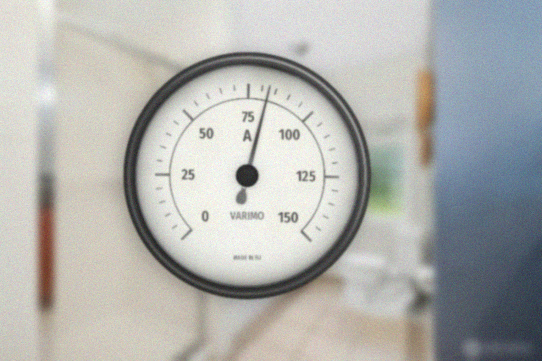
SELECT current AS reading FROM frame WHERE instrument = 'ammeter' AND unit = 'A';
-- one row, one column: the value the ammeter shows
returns 82.5 A
